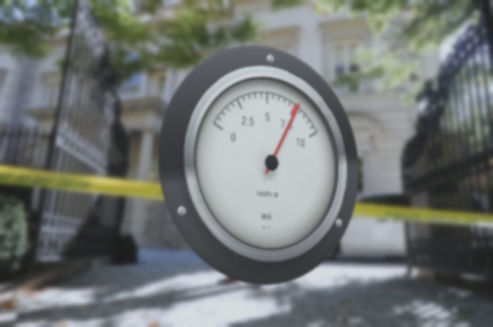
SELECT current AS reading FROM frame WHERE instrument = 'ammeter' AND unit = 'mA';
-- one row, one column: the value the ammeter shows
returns 7.5 mA
